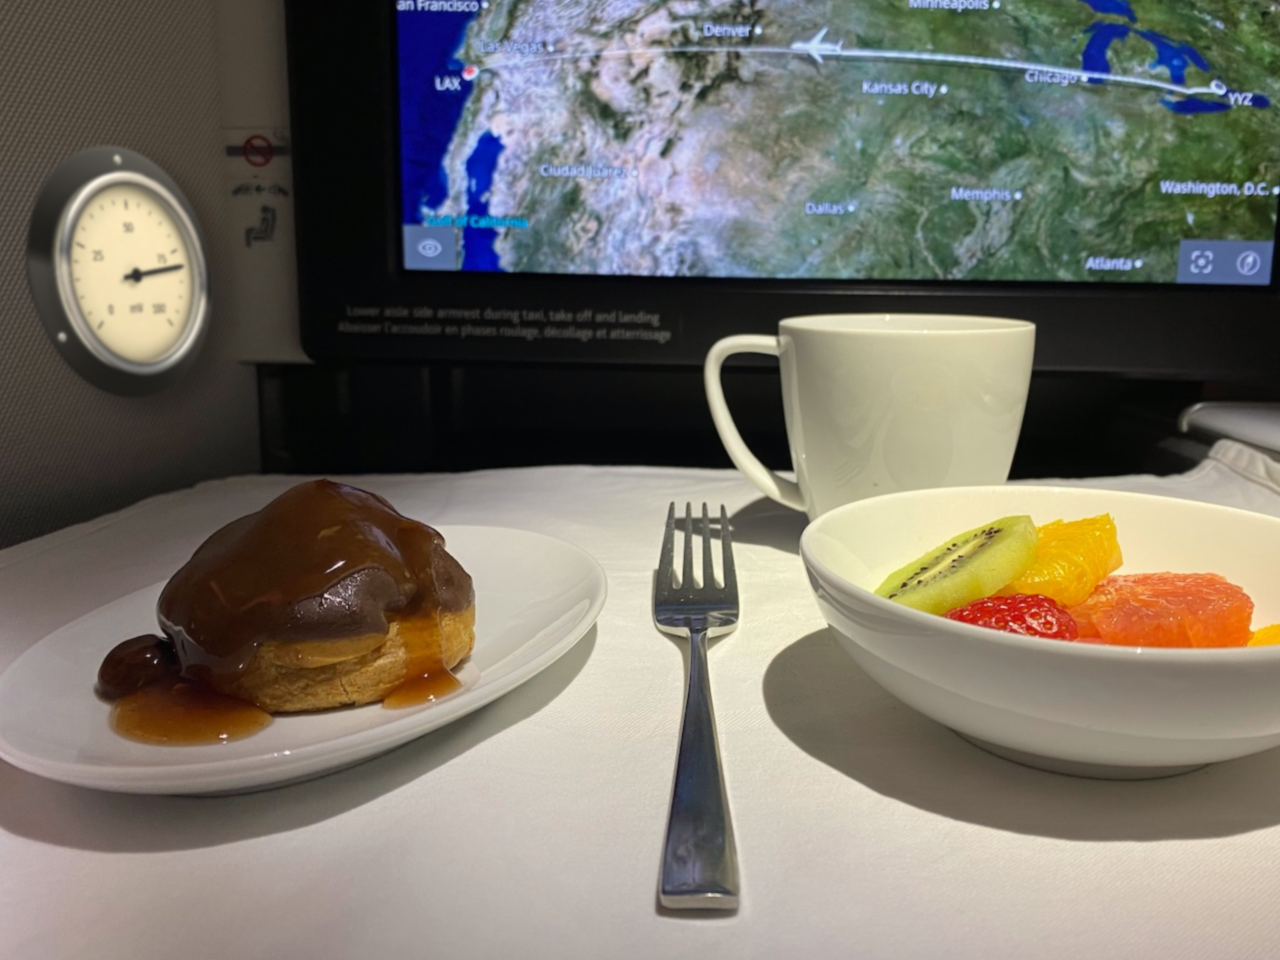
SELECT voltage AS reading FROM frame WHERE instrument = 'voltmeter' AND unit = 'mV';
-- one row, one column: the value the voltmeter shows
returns 80 mV
